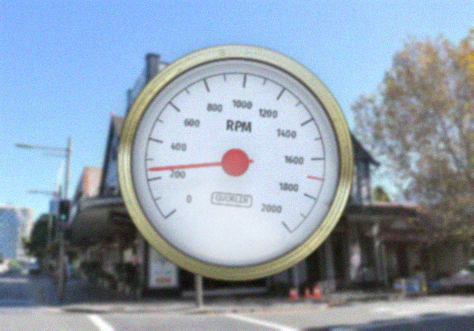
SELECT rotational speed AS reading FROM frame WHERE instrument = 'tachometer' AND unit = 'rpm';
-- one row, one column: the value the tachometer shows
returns 250 rpm
